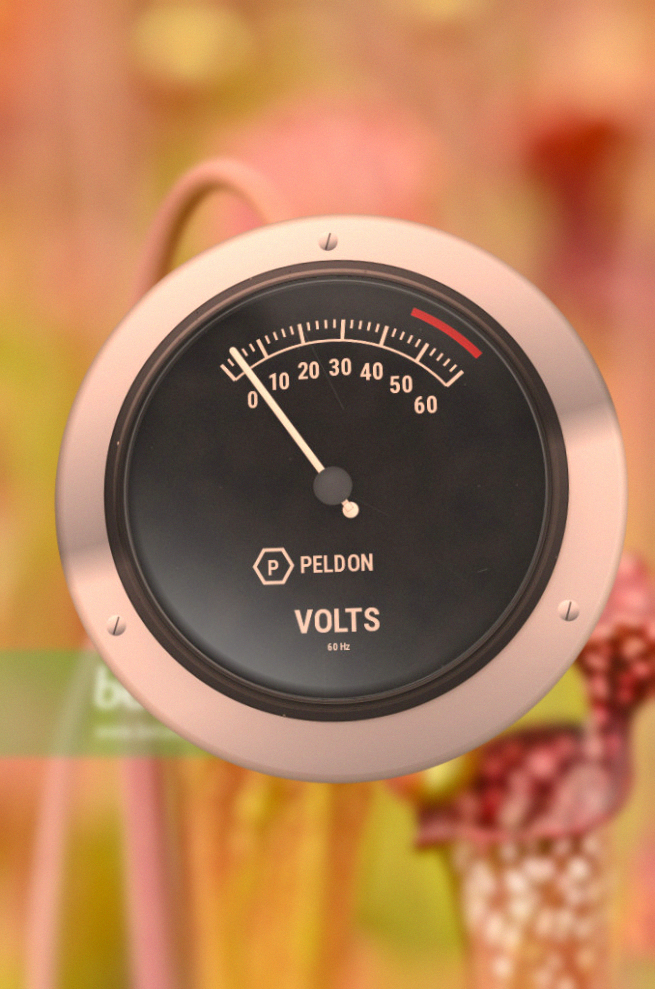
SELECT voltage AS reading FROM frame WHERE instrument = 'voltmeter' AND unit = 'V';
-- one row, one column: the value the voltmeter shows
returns 4 V
